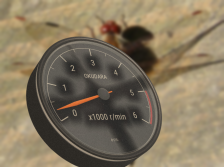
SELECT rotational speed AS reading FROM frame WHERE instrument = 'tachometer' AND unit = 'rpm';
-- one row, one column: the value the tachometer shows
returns 250 rpm
